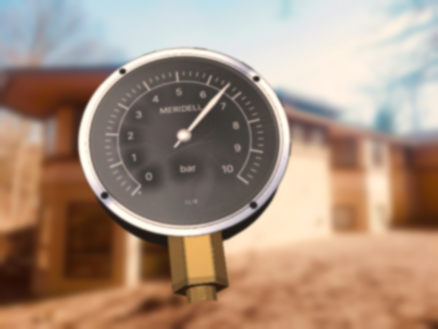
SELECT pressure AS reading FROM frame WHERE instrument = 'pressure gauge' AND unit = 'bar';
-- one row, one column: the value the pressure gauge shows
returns 6.6 bar
